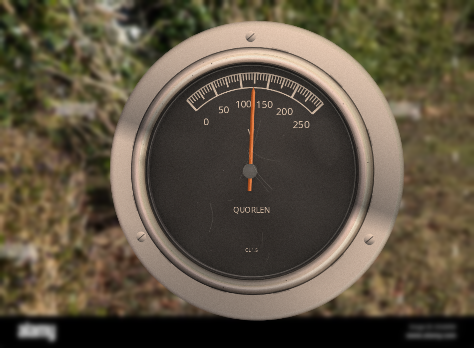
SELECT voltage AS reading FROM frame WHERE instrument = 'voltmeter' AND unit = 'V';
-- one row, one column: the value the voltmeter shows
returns 125 V
